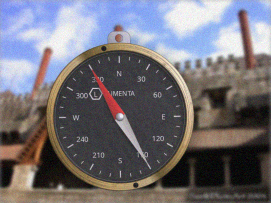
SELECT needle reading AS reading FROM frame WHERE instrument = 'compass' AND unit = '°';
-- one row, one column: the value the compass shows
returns 330 °
